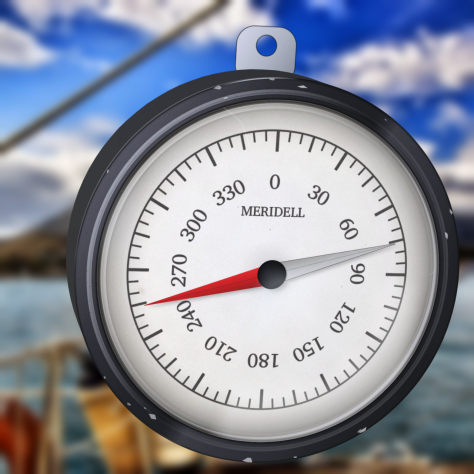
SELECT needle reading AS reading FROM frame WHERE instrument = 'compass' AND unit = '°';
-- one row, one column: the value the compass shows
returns 255 °
